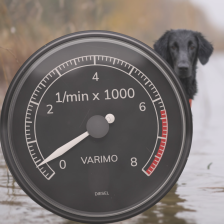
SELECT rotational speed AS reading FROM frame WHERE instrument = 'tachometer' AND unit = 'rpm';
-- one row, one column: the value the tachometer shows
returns 400 rpm
